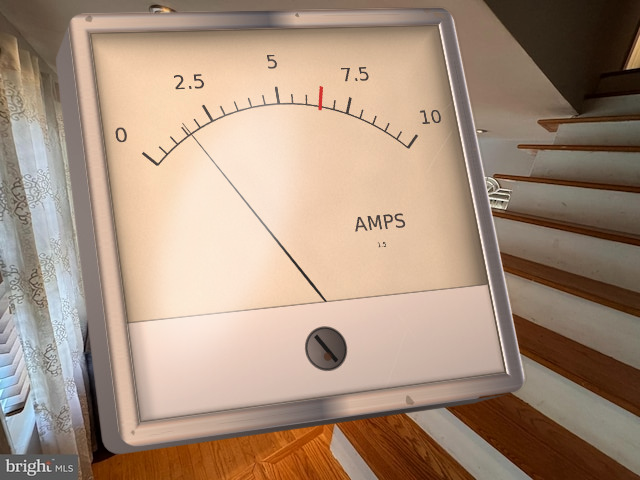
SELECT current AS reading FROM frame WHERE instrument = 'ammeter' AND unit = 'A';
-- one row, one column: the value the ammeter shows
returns 1.5 A
